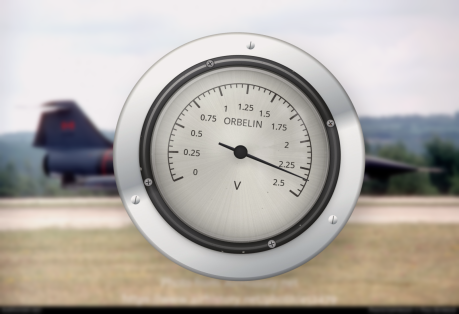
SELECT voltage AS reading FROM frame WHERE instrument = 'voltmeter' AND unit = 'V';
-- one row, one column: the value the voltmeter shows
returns 2.35 V
